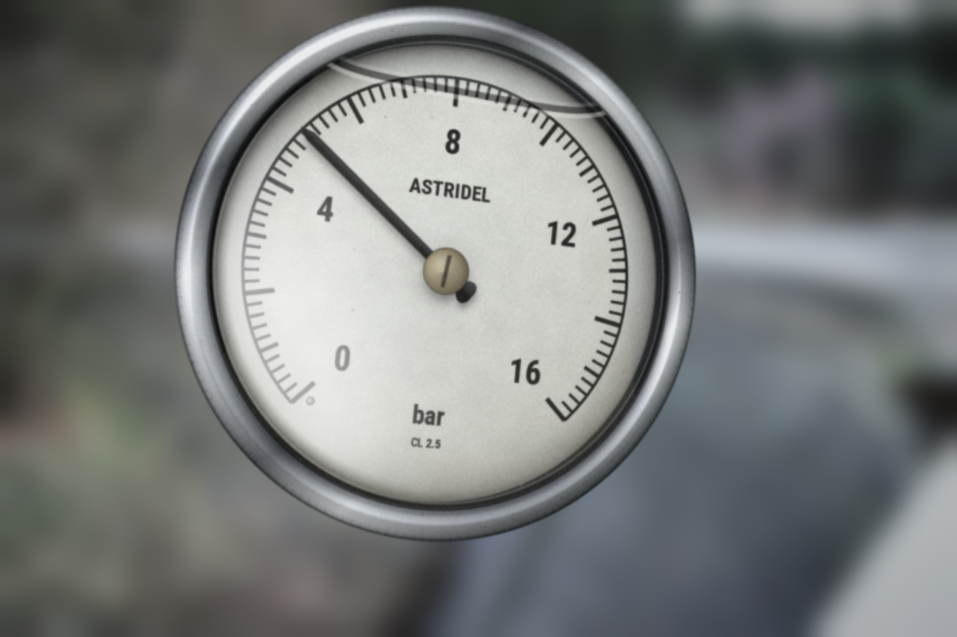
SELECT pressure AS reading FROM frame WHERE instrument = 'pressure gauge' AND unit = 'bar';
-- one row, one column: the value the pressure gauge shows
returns 5 bar
